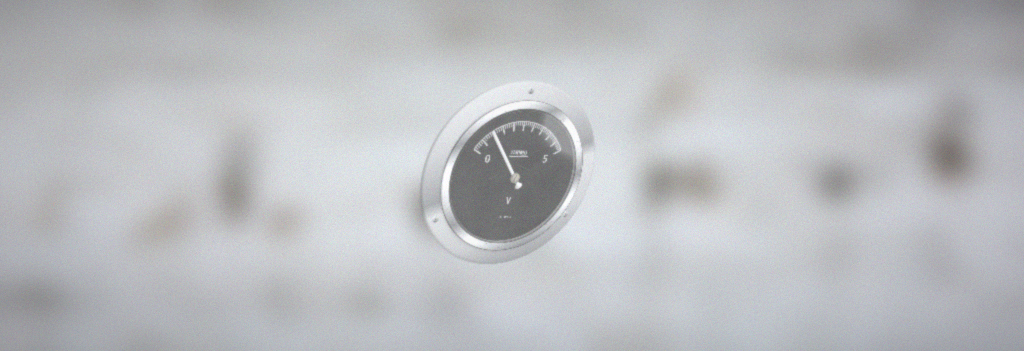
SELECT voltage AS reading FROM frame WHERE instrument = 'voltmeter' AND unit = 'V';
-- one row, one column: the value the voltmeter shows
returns 1 V
